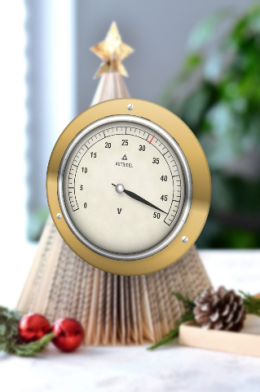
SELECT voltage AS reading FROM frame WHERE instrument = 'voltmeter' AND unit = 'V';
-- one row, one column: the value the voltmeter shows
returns 48 V
